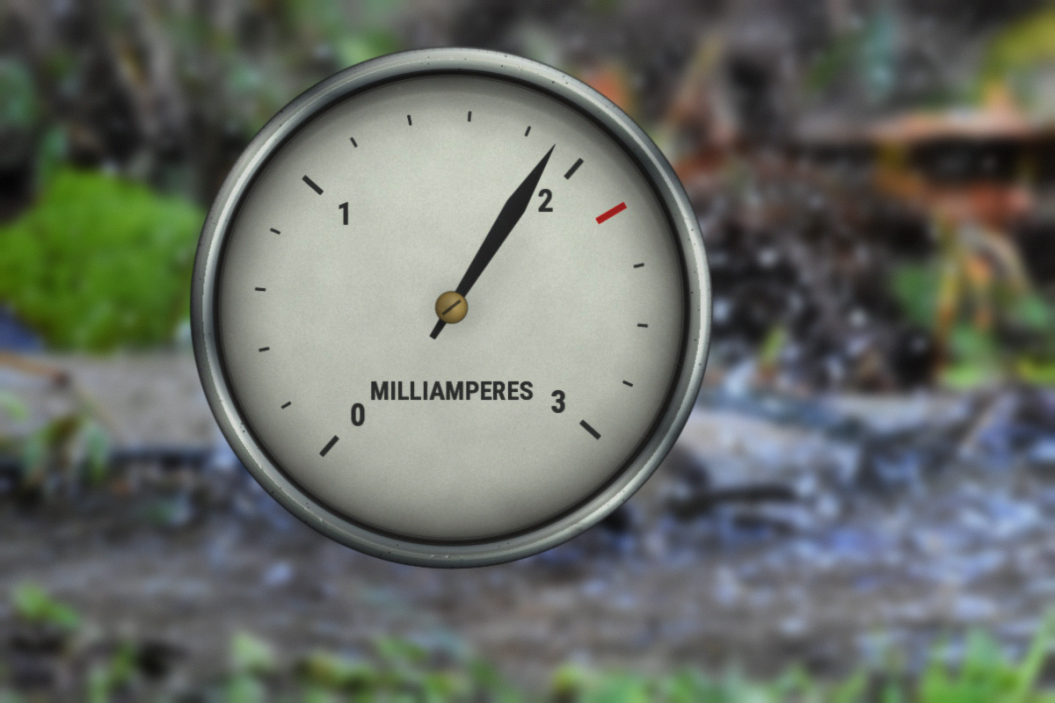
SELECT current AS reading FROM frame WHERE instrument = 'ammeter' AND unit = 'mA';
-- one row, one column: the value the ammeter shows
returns 1.9 mA
